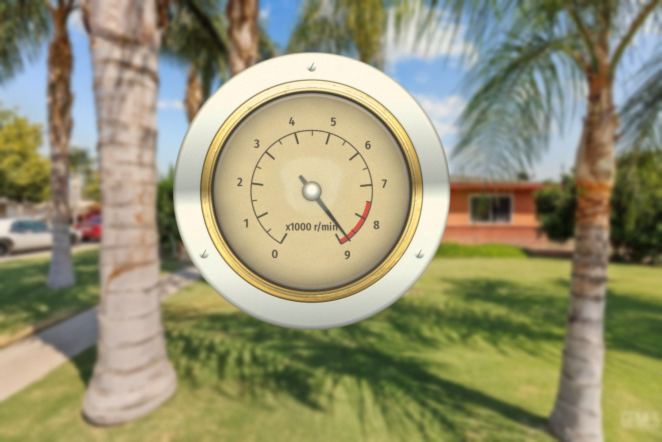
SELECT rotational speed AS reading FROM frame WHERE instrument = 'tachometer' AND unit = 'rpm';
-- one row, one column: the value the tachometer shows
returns 8750 rpm
